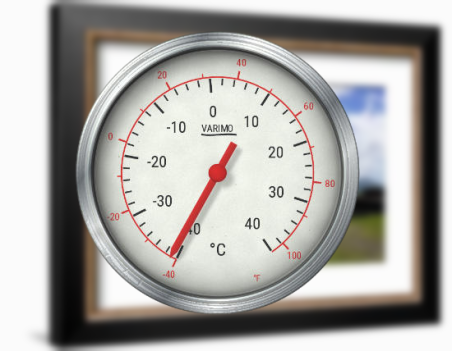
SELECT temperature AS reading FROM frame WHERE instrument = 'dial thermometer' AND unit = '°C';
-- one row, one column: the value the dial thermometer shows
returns -39 °C
